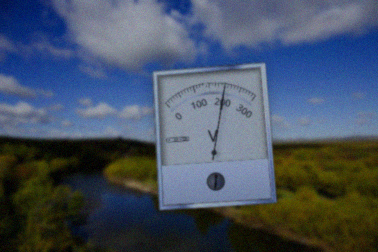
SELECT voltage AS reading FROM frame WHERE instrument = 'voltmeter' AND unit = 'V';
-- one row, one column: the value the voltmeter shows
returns 200 V
